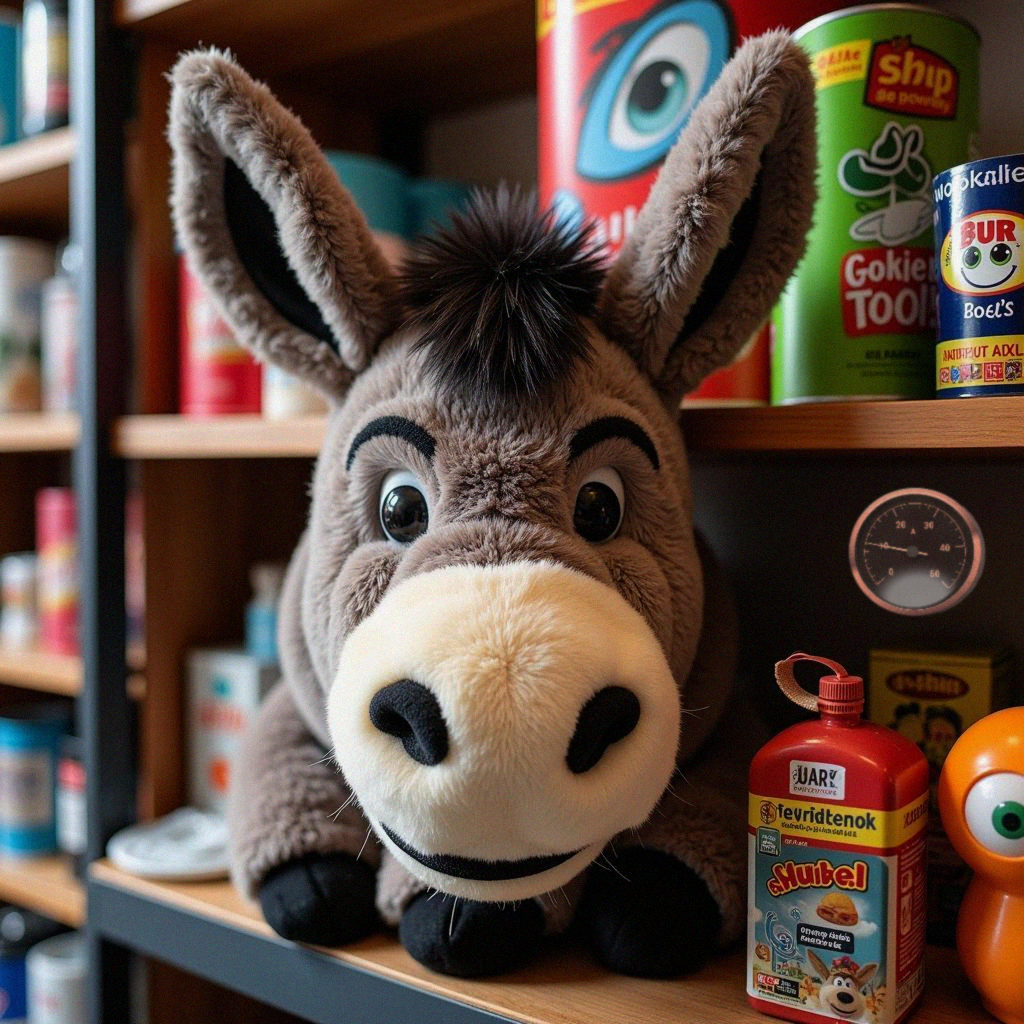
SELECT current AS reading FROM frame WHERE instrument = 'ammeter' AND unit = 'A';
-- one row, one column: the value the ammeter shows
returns 10 A
